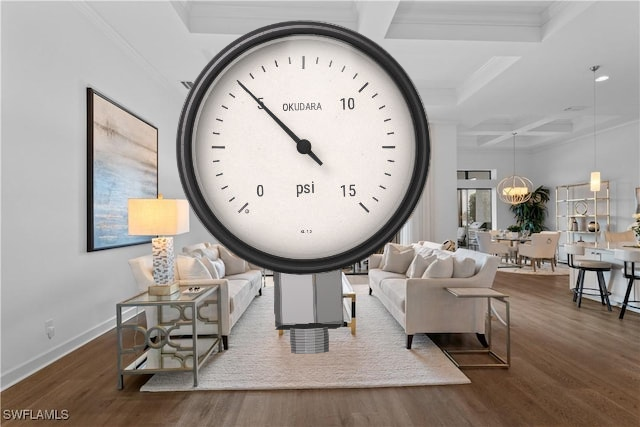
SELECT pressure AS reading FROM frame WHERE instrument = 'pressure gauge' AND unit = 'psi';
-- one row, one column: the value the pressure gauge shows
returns 5 psi
